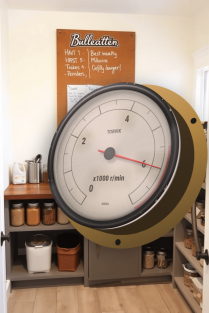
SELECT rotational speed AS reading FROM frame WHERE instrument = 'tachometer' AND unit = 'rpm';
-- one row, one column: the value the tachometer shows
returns 6000 rpm
